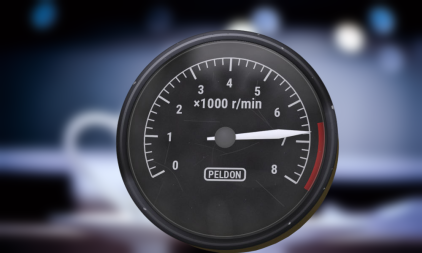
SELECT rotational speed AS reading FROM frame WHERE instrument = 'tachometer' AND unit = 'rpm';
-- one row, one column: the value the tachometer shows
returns 6800 rpm
